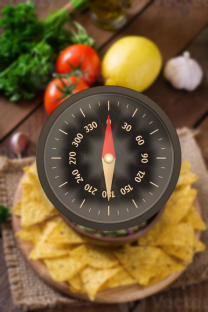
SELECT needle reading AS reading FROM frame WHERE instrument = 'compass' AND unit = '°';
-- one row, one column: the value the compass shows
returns 0 °
